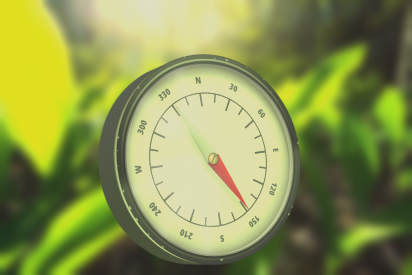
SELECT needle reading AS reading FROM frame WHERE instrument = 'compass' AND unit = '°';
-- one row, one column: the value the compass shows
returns 150 °
